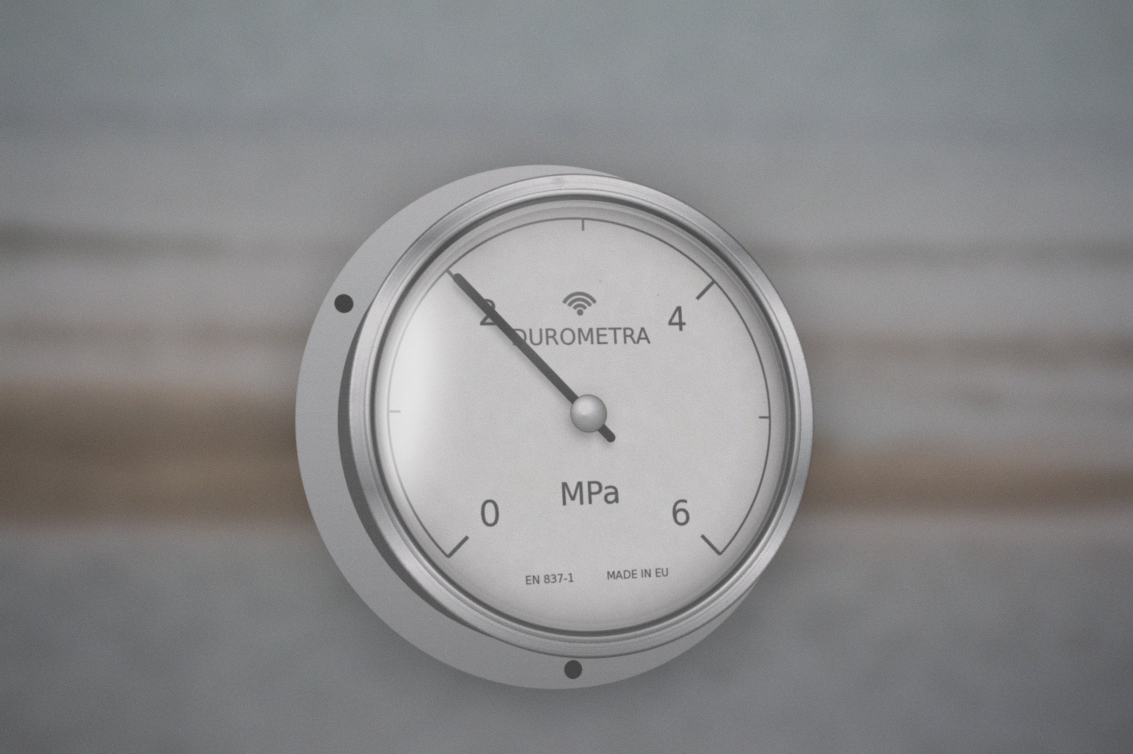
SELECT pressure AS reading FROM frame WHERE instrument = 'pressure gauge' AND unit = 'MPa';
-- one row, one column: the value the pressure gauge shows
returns 2 MPa
